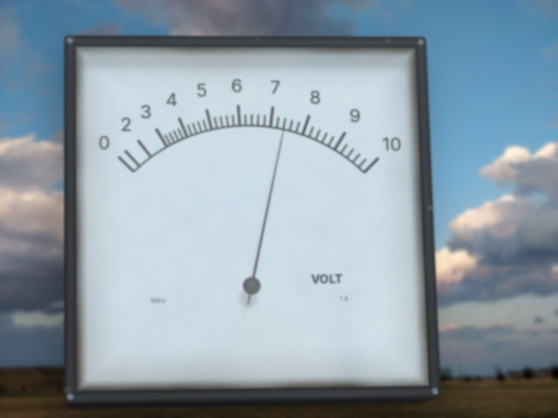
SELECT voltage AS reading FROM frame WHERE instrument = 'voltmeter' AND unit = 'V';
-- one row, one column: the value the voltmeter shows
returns 7.4 V
